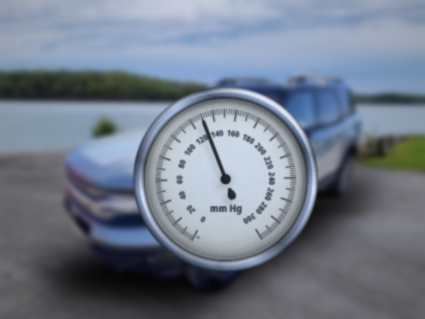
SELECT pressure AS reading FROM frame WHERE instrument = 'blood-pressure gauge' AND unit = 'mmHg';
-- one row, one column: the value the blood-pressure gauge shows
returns 130 mmHg
